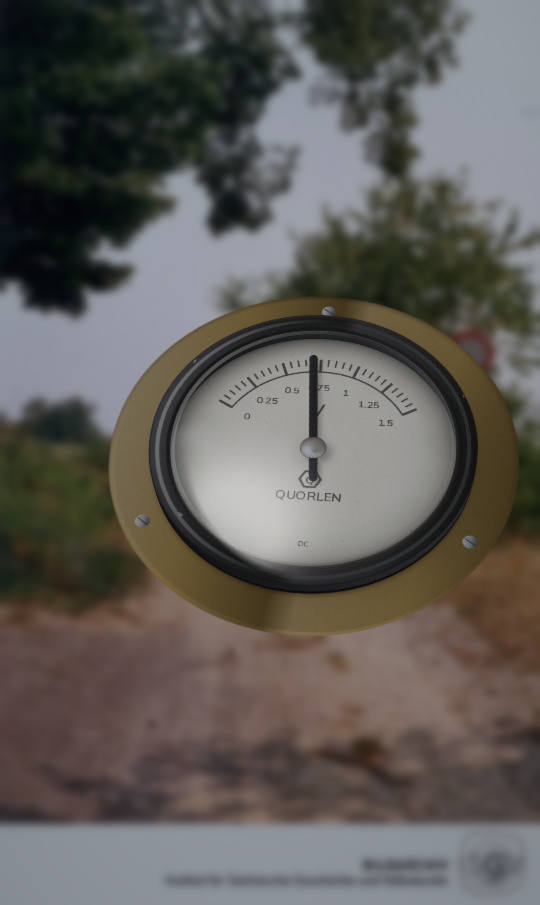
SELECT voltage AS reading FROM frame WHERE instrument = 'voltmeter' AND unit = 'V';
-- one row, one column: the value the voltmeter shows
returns 0.7 V
